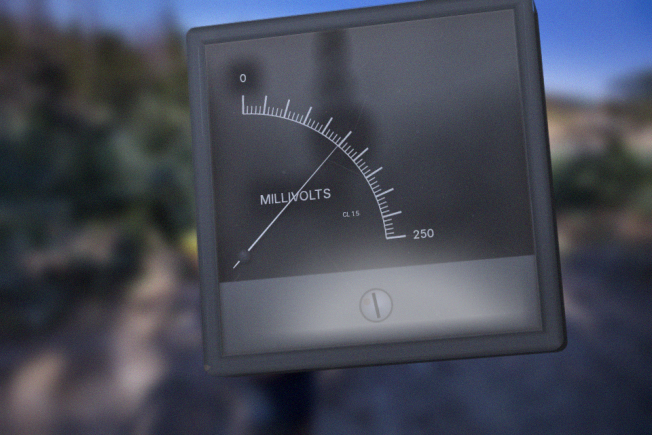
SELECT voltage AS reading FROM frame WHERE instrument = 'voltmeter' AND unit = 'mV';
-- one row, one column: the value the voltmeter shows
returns 125 mV
